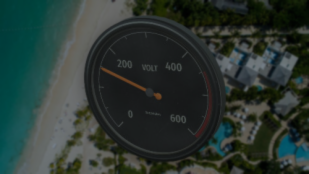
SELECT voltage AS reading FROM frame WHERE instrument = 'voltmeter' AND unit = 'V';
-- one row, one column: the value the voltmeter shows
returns 150 V
